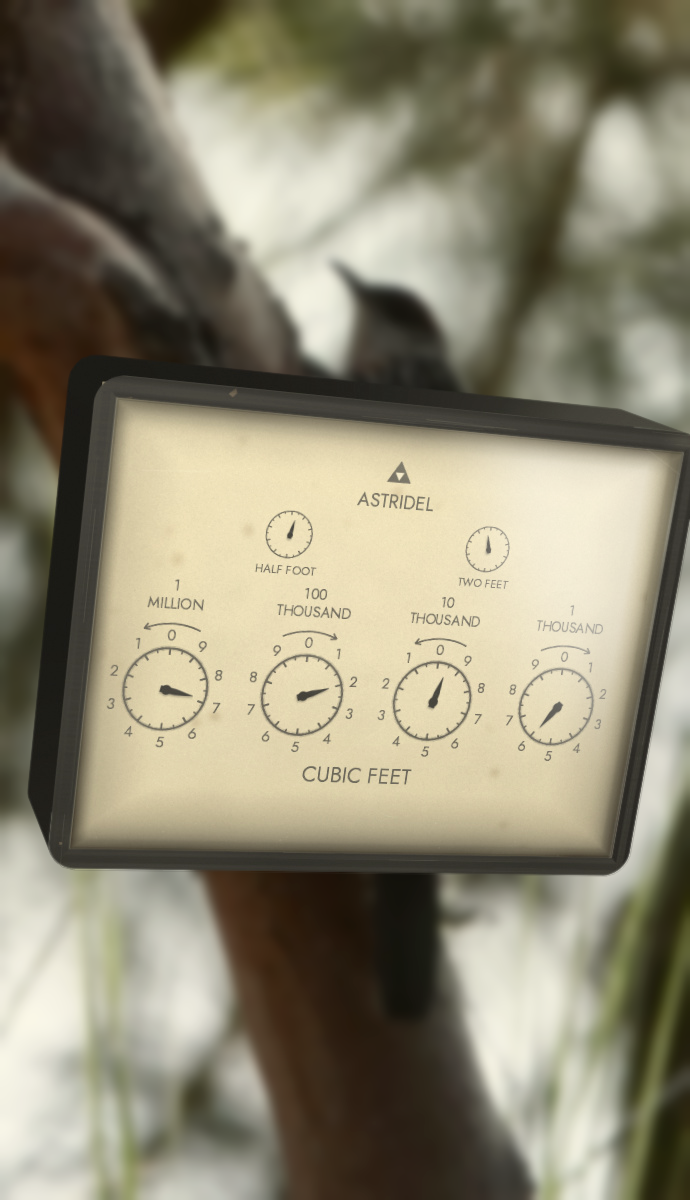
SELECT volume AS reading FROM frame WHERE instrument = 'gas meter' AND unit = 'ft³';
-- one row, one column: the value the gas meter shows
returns 719600 ft³
